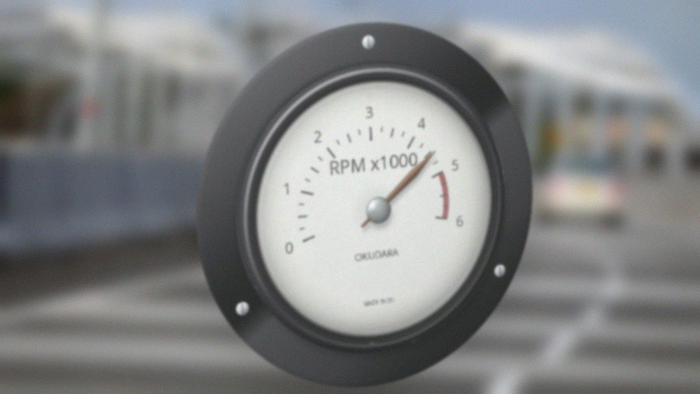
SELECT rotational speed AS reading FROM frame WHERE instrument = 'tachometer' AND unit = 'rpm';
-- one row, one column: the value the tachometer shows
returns 4500 rpm
